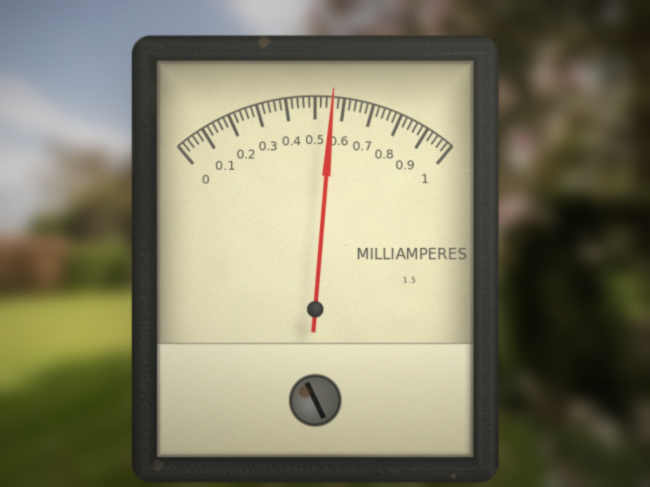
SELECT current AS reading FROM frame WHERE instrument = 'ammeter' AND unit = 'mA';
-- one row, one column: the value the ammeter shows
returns 0.56 mA
